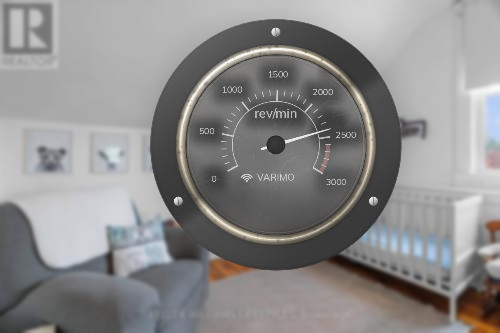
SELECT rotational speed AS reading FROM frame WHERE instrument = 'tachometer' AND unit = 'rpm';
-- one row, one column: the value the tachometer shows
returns 2400 rpm
